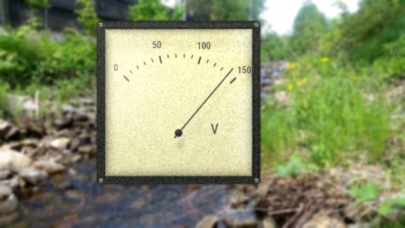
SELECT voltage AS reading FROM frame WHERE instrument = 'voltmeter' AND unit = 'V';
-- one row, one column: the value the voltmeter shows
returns 140 V
